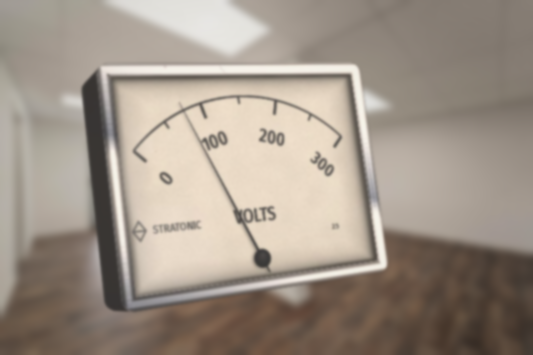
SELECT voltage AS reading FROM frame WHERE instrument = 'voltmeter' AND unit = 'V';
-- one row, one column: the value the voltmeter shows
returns 75 V
